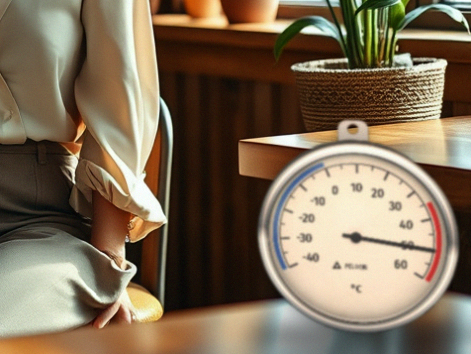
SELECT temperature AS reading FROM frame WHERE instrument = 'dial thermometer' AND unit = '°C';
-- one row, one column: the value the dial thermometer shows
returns 50 °C
